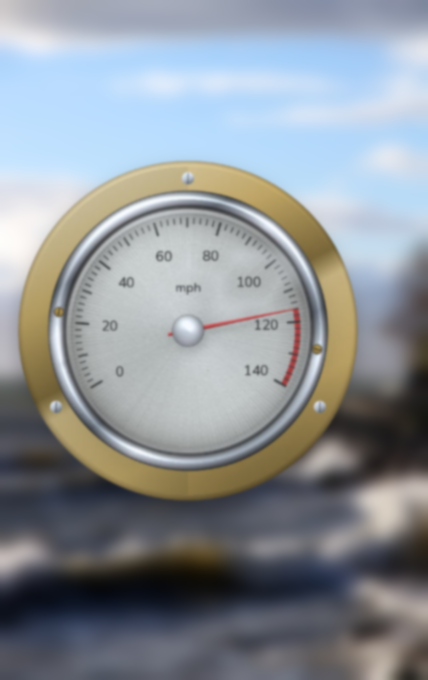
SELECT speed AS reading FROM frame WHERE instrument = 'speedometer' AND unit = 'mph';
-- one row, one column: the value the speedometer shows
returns 116 mph
